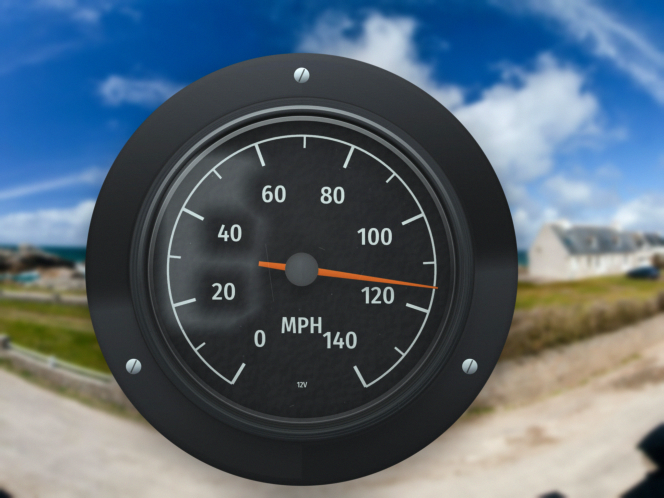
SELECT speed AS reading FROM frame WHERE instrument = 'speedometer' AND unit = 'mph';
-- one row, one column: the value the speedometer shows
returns 115 mph
